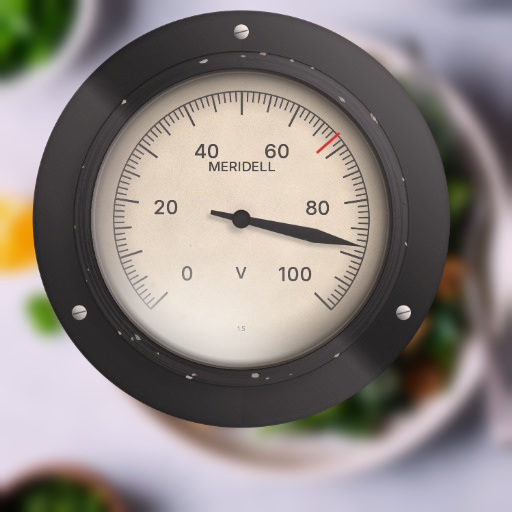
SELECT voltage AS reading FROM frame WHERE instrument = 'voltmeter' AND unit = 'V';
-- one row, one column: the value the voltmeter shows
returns 88 V
